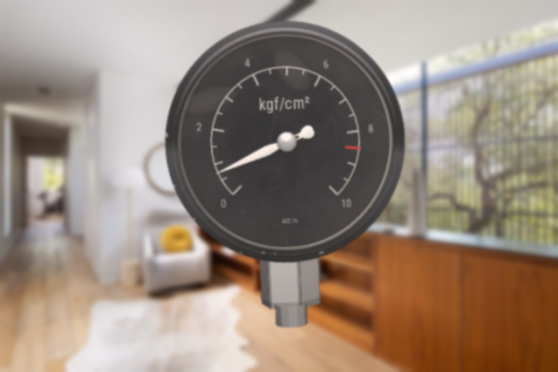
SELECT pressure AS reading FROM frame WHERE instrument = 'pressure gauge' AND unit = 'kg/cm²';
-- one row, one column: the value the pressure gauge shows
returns 0.75 kg/cm²
